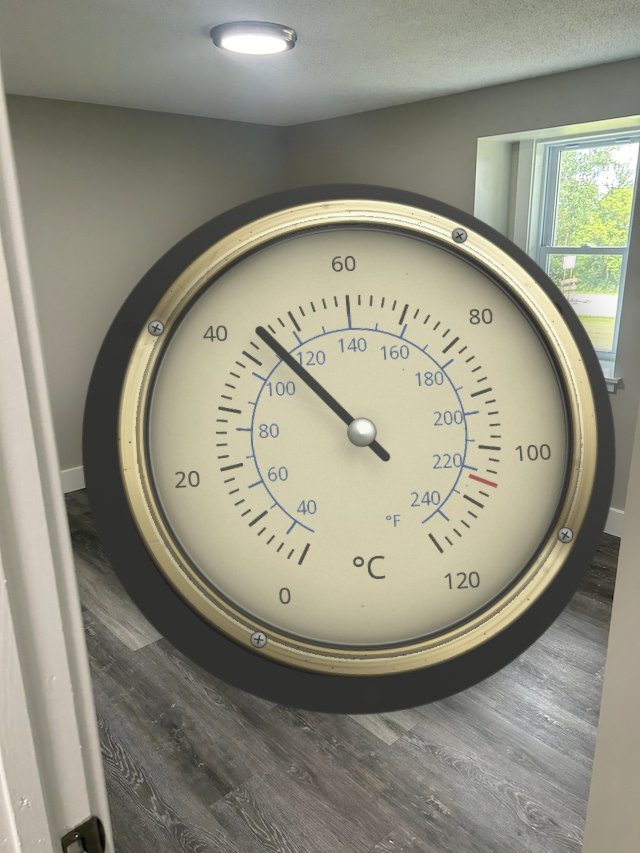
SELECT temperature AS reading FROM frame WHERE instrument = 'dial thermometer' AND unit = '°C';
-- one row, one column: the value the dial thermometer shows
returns 44 °C
